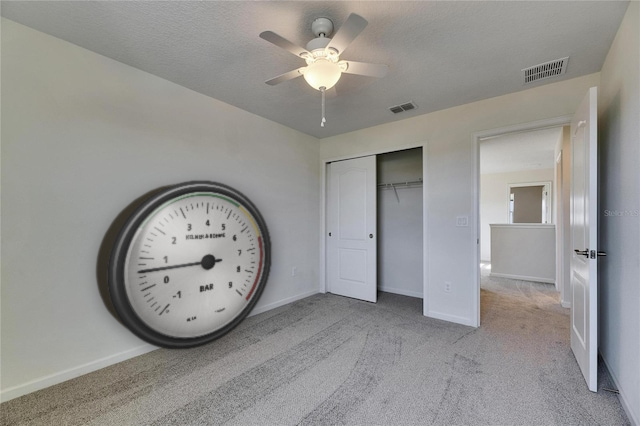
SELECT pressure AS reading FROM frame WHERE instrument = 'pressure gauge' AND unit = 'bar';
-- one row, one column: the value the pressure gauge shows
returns 0.6 bar
